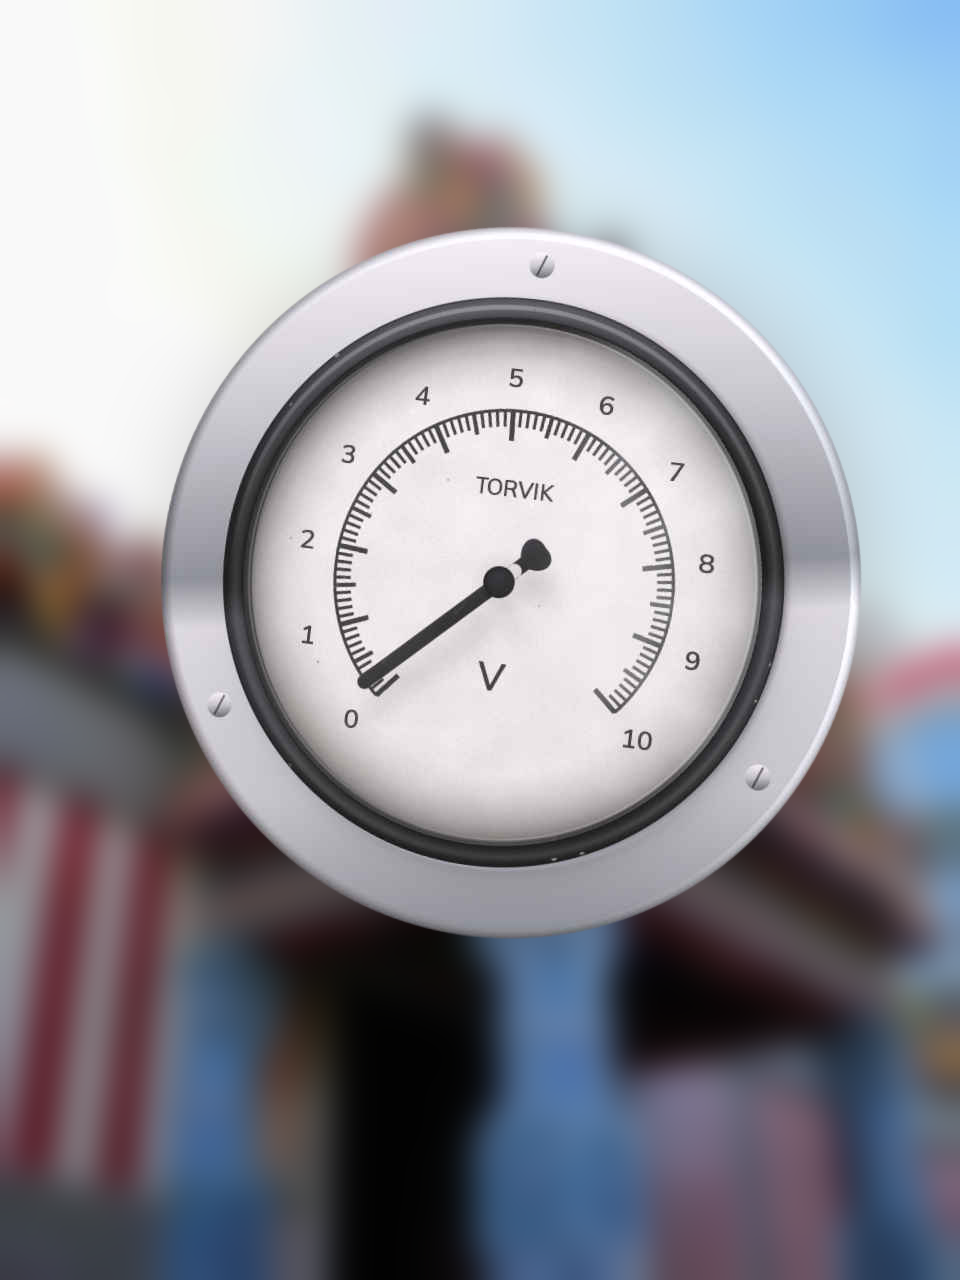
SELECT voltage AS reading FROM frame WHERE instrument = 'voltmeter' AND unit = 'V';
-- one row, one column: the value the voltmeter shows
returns 0.2 V
